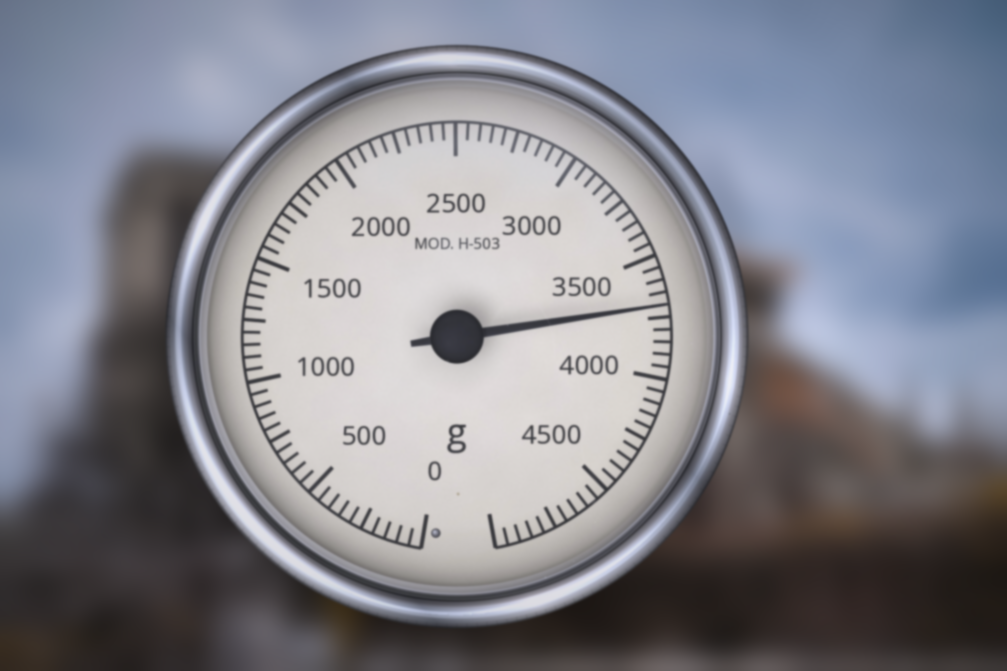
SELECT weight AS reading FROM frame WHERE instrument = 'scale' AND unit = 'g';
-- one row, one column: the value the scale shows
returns 3700 g
